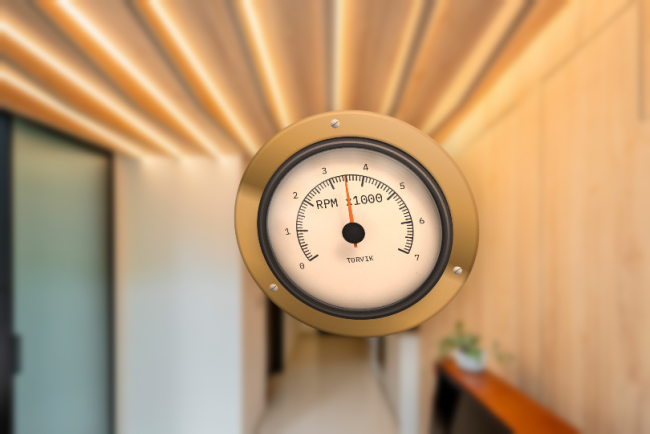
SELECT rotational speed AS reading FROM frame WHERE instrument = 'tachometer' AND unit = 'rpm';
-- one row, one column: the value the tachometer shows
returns 3500 rpm
